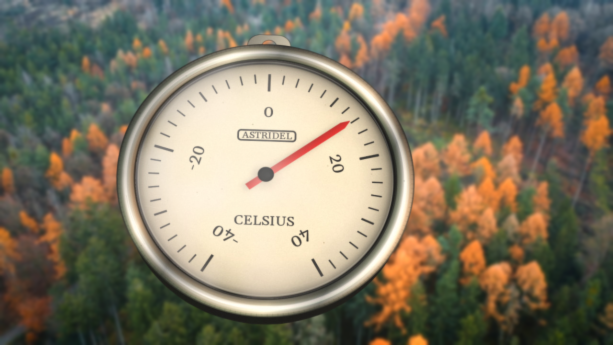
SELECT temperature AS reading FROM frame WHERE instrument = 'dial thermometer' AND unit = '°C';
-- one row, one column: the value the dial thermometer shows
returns 14 °C
